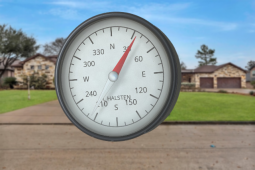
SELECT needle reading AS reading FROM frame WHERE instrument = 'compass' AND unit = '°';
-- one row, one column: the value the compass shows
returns 35 °
